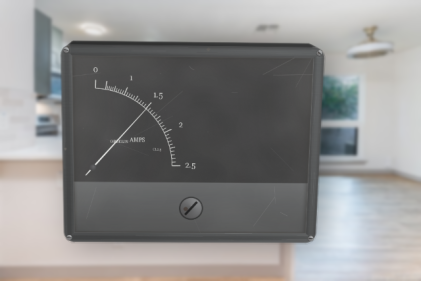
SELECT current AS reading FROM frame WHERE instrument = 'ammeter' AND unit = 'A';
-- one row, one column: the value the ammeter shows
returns 1.5 A
